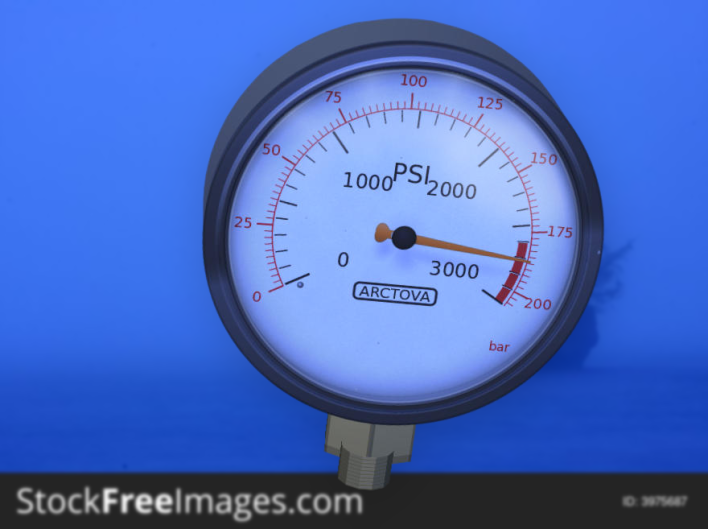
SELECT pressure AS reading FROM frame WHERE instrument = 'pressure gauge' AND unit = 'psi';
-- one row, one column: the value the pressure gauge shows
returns 2700 psi
